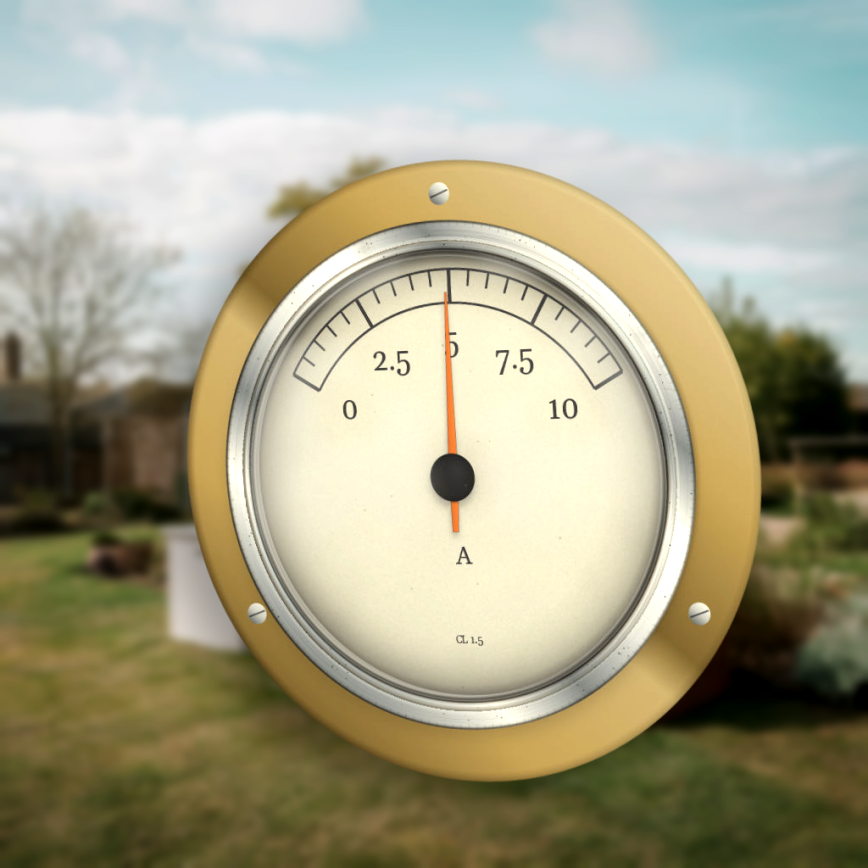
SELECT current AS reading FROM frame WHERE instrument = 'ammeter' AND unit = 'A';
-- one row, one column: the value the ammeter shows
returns 5 A
